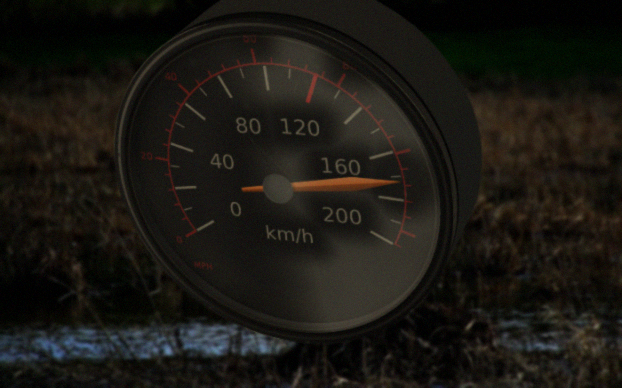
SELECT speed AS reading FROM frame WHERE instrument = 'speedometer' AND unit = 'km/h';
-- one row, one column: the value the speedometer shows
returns 170 km/h
